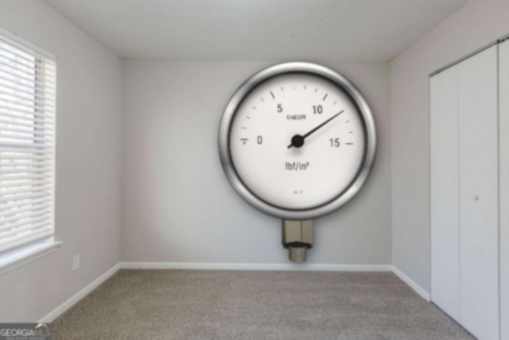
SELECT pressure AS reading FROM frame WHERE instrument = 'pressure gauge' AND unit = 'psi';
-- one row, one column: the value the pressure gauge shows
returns 12 psi
